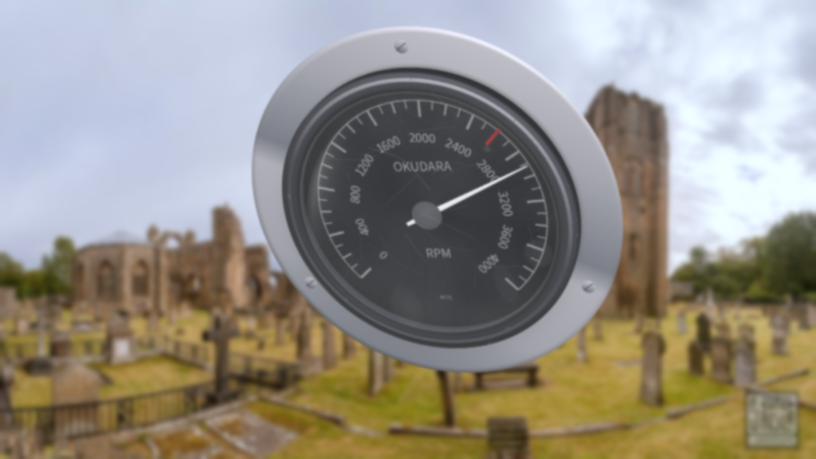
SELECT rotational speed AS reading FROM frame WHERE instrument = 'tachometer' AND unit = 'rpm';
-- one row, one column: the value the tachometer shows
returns 2900 rpm
